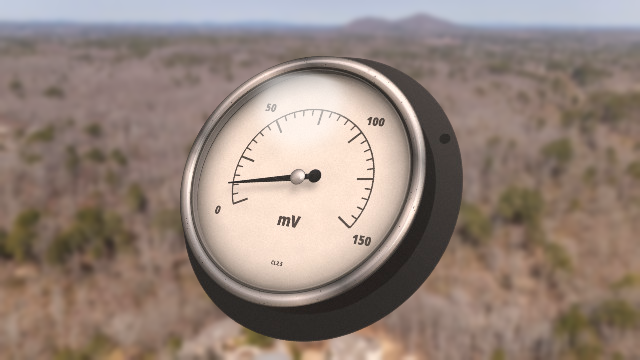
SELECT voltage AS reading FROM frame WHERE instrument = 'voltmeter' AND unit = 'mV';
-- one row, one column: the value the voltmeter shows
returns 10 mV
